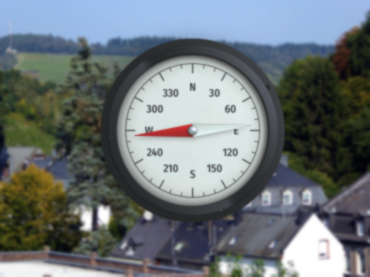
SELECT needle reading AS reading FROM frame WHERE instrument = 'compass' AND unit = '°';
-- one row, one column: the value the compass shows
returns 265 °
